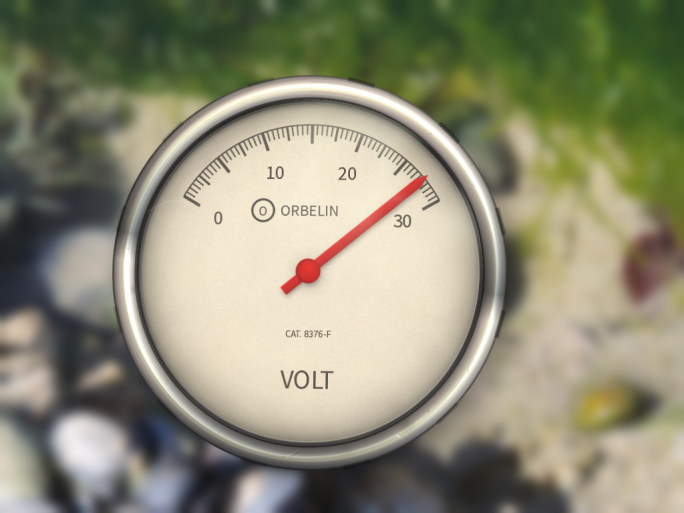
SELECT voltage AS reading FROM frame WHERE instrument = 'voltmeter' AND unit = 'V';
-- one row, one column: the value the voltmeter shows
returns 27.5 V
